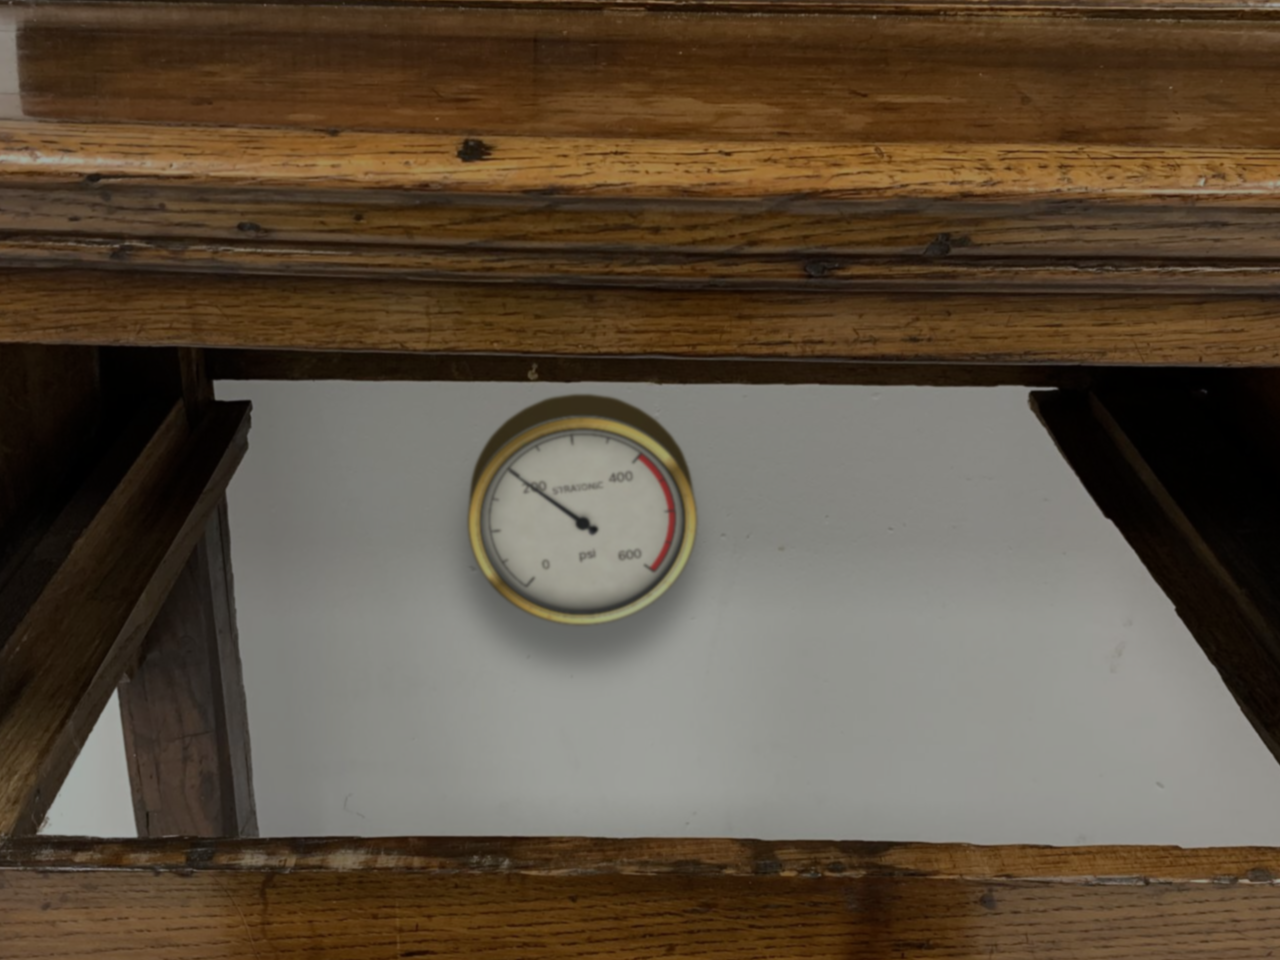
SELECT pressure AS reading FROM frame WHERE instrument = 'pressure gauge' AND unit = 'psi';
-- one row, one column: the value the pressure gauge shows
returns 200 psi
